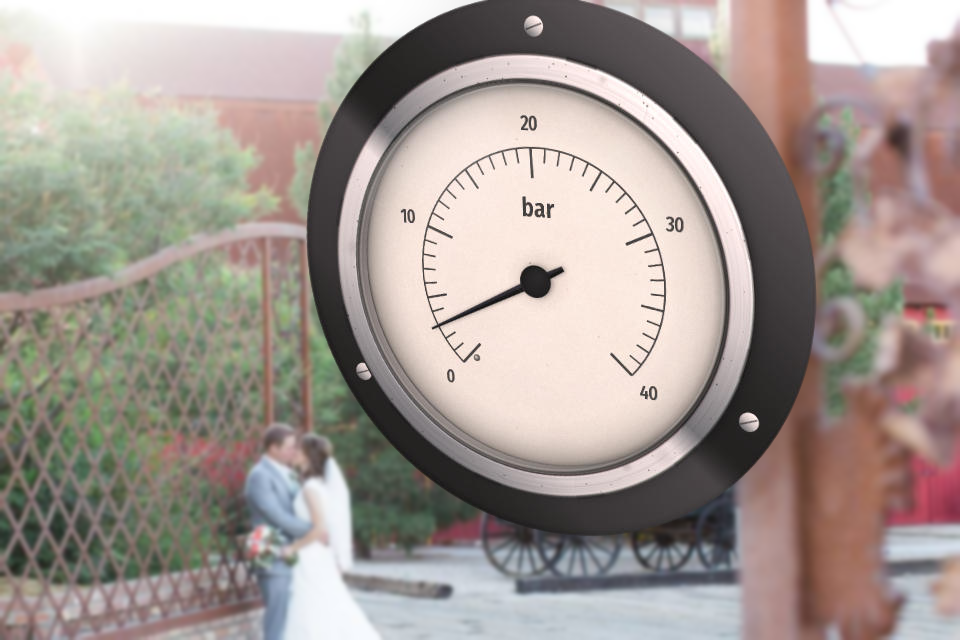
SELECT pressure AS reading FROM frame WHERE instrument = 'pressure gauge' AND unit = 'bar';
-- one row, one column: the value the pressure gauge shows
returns 3 bar
